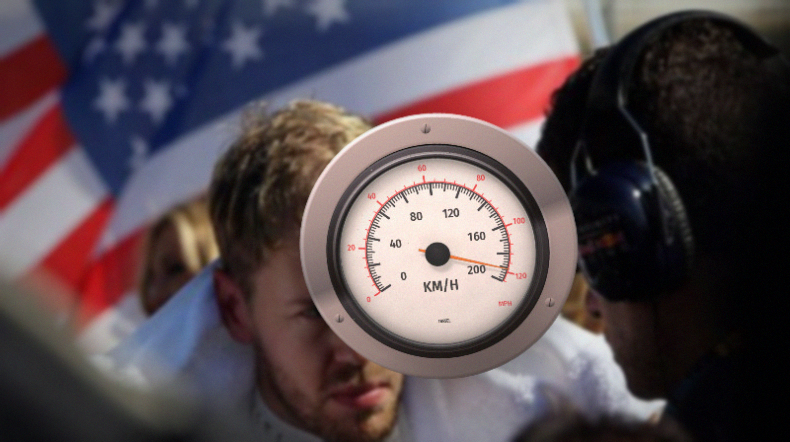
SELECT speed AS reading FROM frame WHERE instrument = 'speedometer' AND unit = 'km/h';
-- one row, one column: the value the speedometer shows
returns 190 km/h
